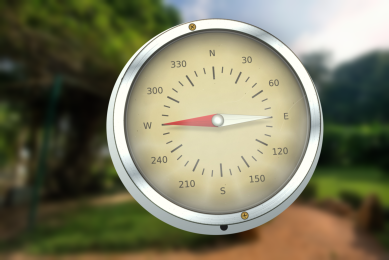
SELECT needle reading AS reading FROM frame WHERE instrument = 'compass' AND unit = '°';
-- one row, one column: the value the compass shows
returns 270 °
